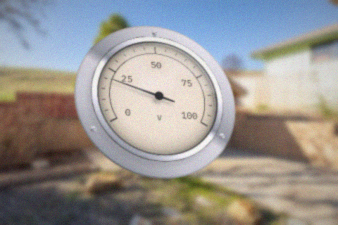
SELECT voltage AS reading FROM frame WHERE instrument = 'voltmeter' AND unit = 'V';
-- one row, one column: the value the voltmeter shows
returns 20 V
